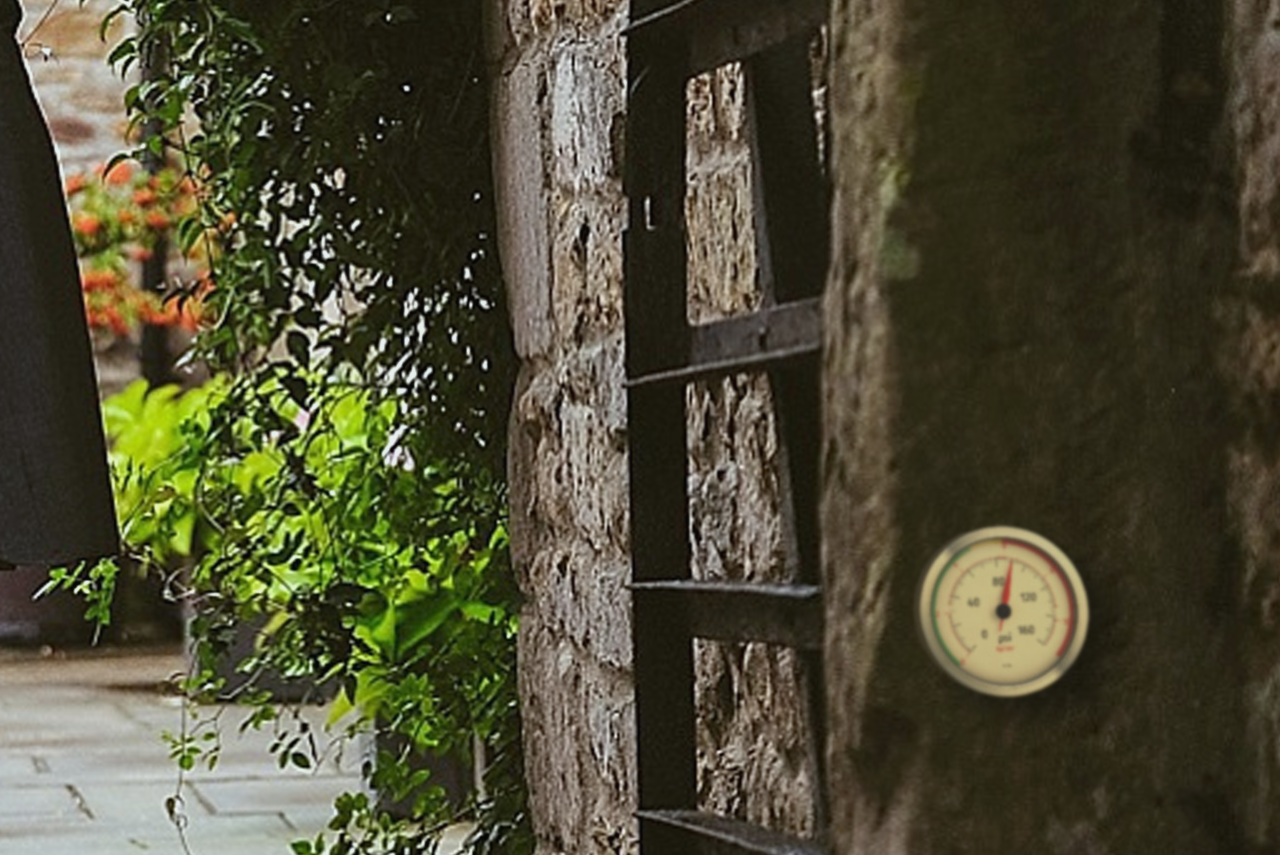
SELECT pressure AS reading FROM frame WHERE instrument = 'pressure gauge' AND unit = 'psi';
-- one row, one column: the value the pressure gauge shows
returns 90 psi
